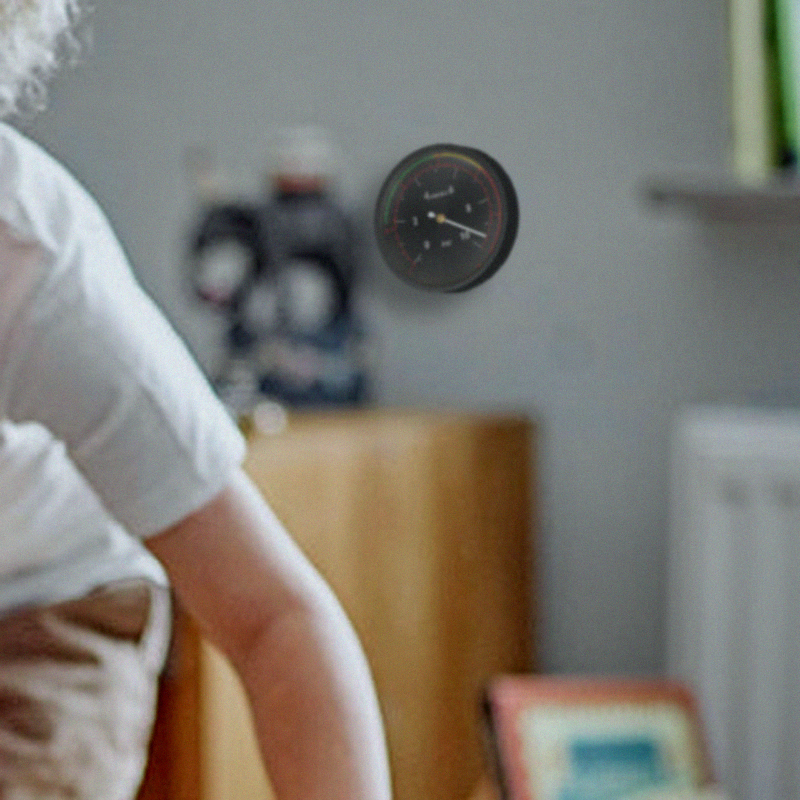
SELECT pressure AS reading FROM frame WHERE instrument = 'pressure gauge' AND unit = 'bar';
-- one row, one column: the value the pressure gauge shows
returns 9.5 bar
